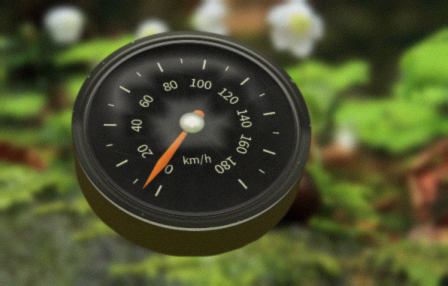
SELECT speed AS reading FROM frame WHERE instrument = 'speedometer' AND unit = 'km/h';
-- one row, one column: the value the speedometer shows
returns 5 km/h
